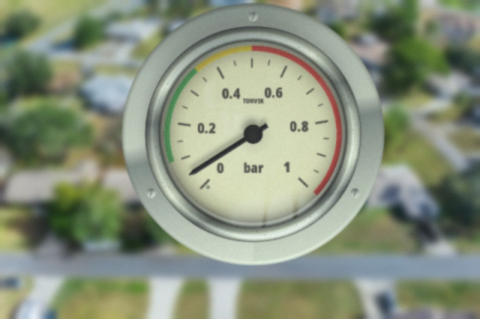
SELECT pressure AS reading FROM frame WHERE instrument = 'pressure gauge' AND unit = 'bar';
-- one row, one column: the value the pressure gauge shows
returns 0.05 bar
